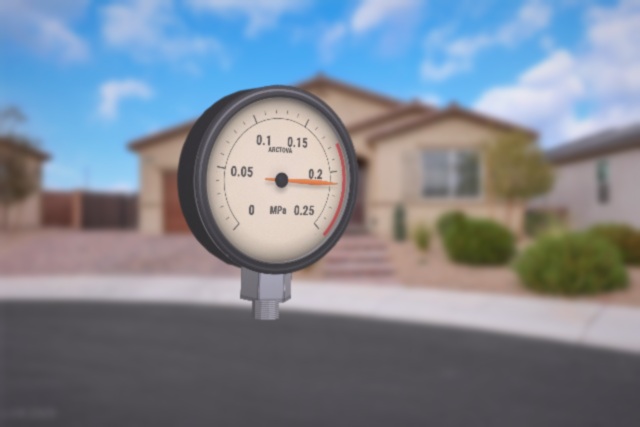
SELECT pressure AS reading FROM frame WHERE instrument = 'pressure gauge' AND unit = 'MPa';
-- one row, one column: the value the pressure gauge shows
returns 0.21 MPa
